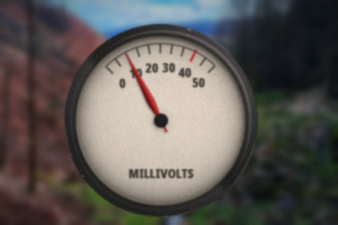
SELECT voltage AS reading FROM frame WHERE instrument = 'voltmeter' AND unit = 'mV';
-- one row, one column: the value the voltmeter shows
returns 10 mV
